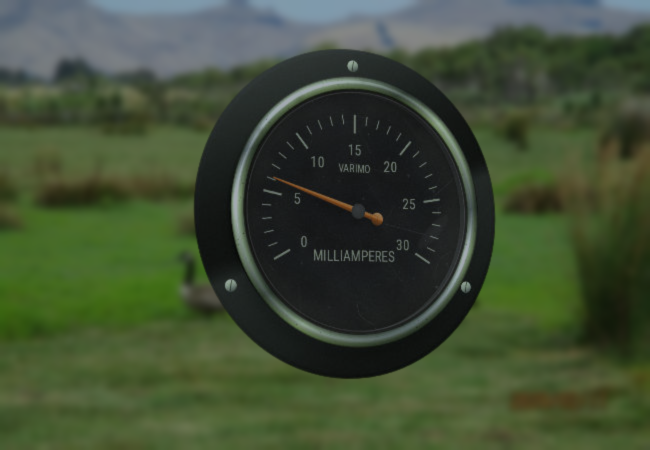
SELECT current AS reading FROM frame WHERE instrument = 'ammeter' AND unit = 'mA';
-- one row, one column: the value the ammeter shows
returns 6 mA
